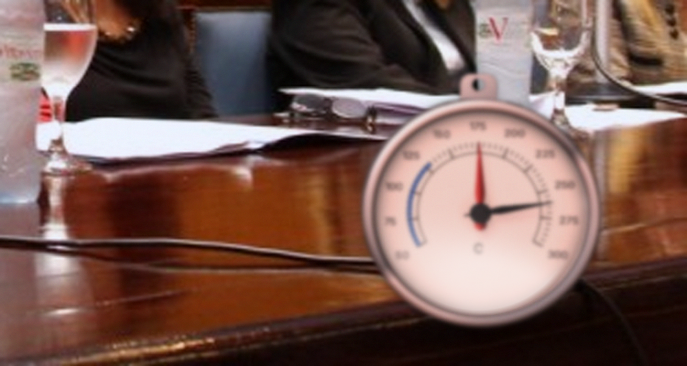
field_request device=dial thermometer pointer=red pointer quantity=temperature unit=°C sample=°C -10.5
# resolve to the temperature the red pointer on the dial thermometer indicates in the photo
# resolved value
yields °C 175
